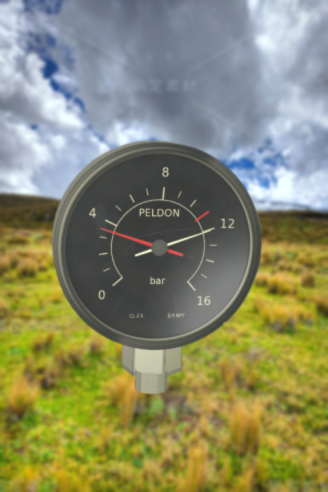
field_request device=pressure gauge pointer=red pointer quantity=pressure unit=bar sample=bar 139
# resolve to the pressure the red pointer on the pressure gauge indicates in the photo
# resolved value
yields bar 3.5
